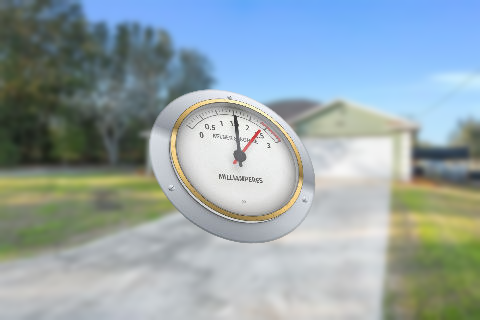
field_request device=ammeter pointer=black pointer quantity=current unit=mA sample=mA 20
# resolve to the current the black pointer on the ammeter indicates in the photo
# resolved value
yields mA 1.5
